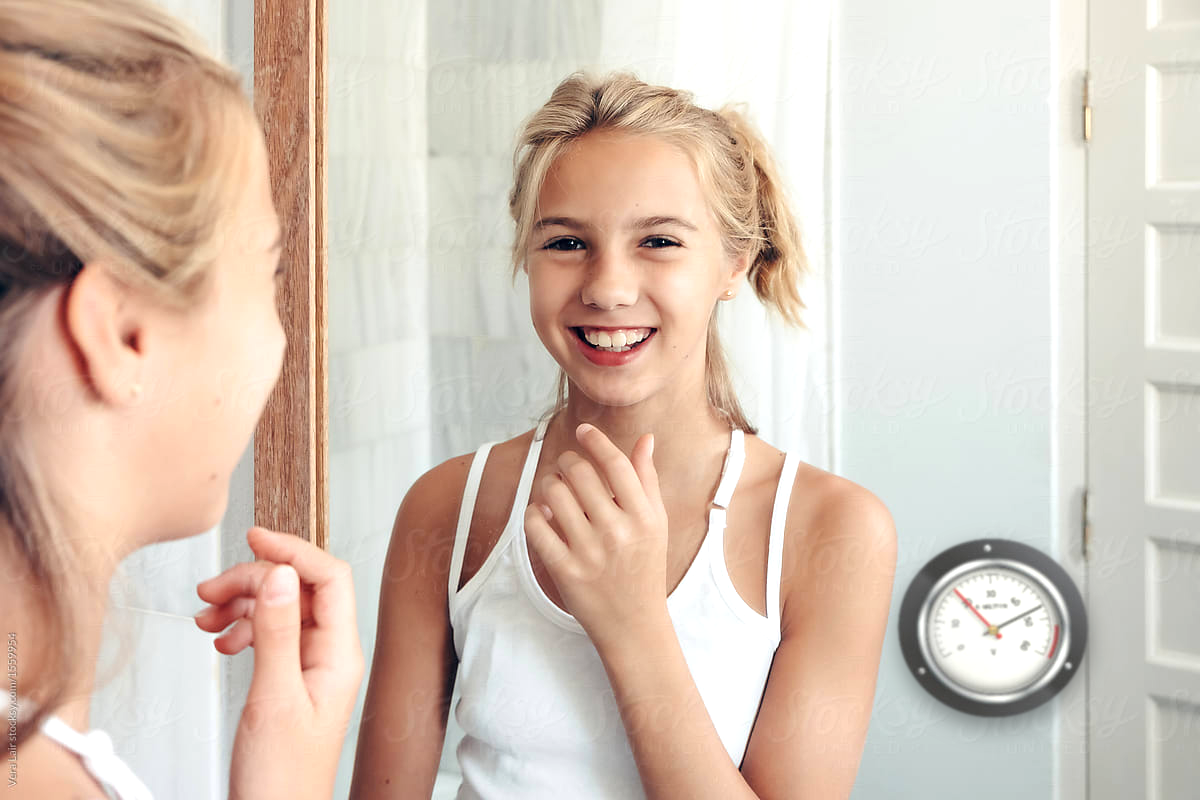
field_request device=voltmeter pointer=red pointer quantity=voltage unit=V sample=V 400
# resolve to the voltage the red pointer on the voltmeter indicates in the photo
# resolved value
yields V 20
